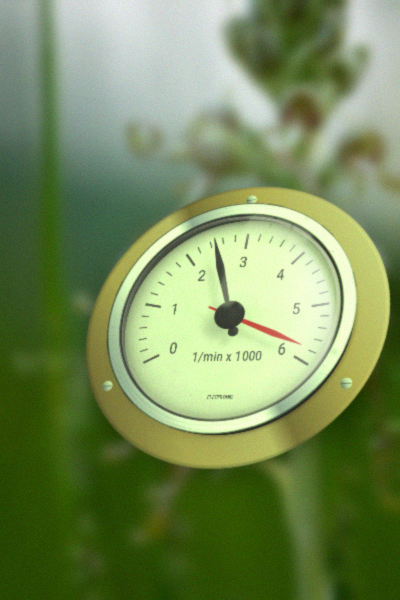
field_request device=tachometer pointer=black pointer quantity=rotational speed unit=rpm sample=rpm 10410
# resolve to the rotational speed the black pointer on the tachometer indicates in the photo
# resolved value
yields rpm 2500
